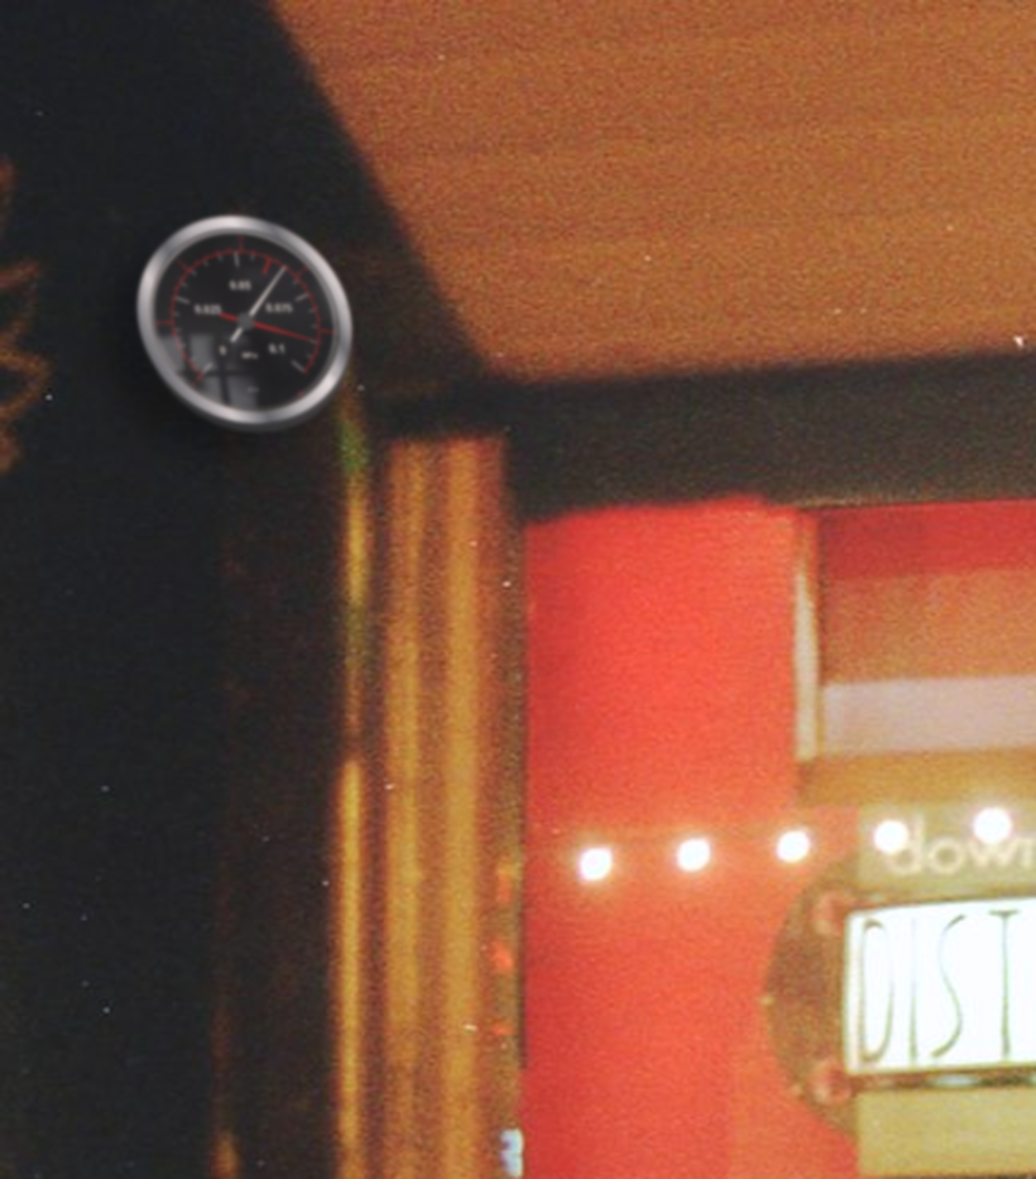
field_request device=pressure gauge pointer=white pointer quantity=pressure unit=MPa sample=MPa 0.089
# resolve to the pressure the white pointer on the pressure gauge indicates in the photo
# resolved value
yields MPa 0.065
